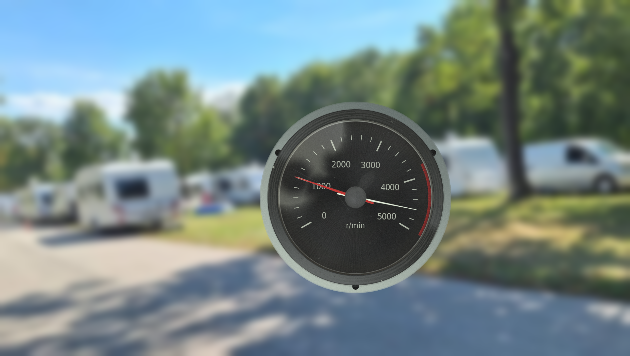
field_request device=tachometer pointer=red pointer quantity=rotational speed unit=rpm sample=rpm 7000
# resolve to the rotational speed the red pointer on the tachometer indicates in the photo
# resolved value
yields rpm 1000
